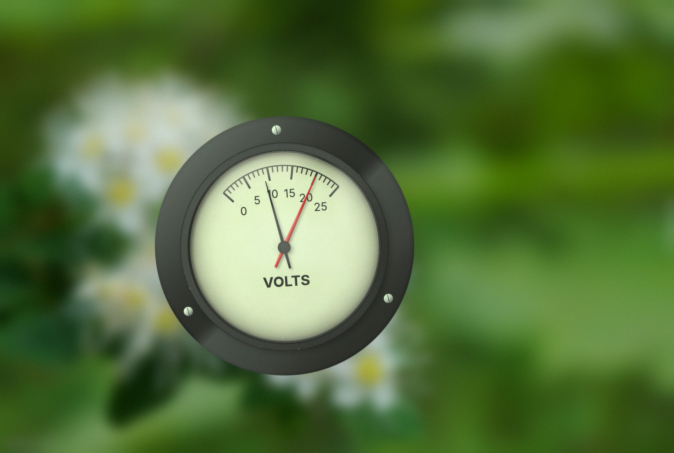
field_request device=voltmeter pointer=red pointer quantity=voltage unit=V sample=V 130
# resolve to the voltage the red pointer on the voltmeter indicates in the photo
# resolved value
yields V 20
